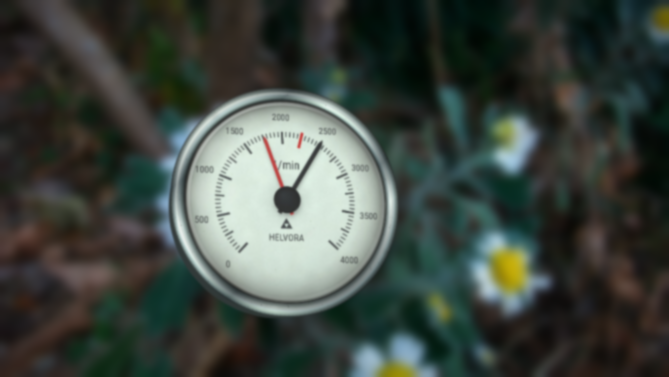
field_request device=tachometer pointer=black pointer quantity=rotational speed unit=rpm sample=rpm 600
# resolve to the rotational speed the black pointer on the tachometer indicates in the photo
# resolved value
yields rpm 2500
